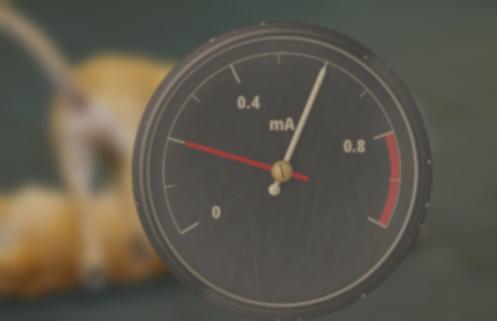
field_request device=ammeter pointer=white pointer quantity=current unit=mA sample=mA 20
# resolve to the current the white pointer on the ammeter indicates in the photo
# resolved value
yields mA 0.6
